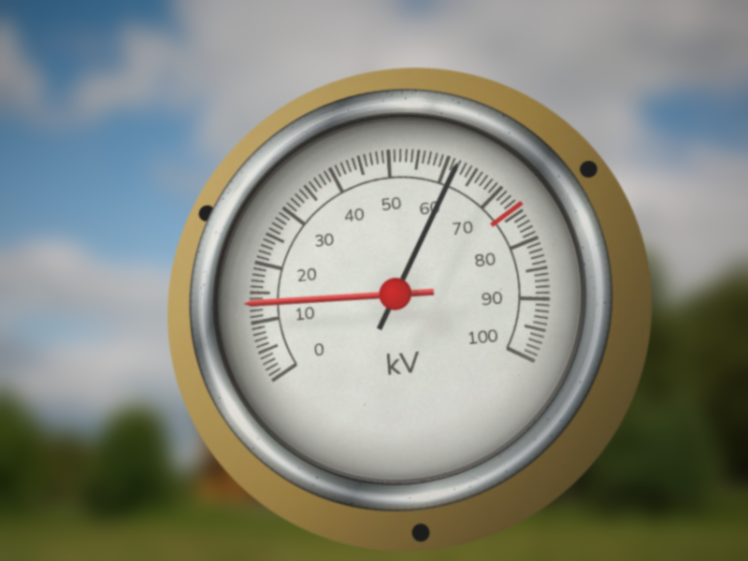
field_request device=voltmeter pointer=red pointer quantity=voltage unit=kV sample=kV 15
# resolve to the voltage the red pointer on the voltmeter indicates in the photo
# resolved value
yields kV 13
